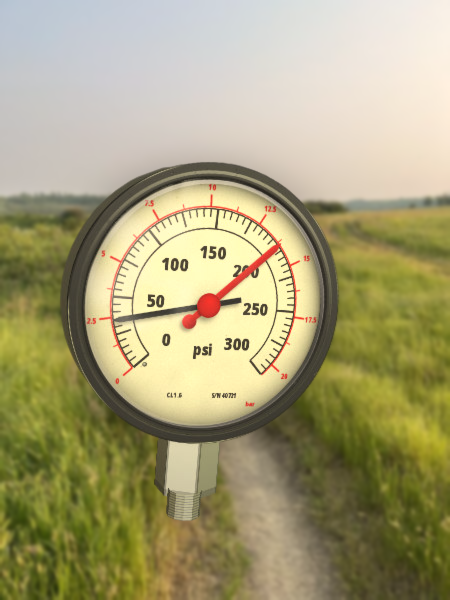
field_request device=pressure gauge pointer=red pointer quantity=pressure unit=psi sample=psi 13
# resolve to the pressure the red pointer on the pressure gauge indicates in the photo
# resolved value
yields psi 200
